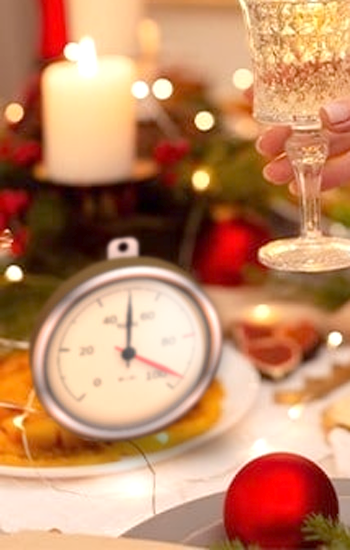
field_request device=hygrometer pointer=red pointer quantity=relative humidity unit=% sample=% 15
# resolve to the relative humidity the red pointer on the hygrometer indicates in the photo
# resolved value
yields % 95
